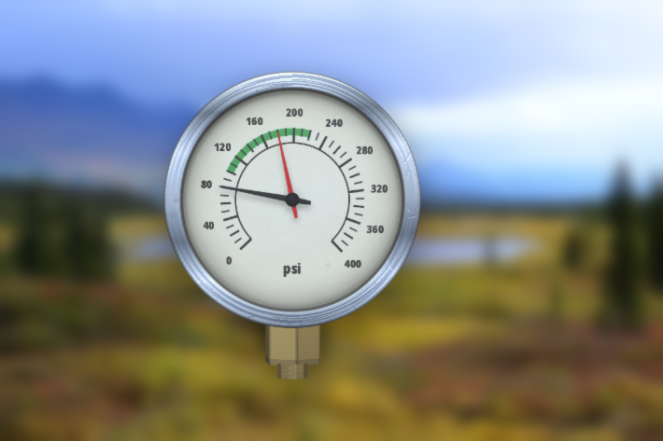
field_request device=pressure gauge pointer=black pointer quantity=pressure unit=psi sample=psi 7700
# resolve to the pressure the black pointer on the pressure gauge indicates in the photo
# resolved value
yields psi 80
